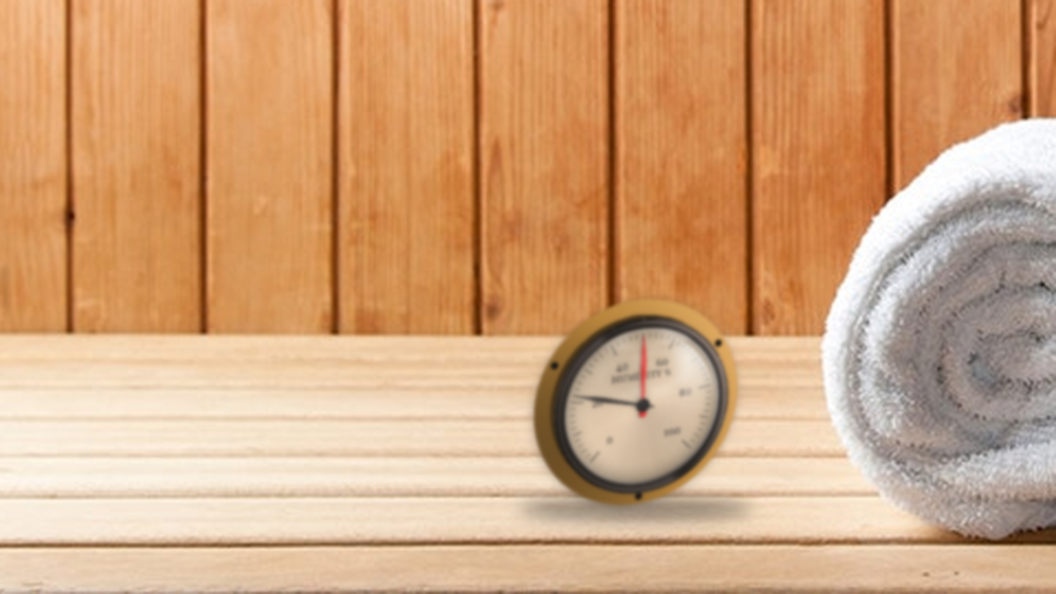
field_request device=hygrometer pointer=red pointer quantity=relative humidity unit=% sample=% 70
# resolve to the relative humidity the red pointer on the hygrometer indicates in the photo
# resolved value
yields % 50
